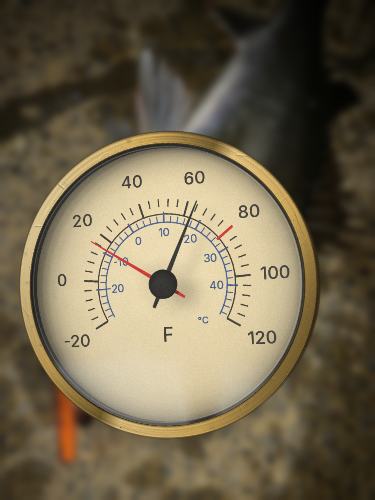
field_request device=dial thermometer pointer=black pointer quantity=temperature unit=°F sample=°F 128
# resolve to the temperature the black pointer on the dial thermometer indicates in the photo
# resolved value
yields °F 64
